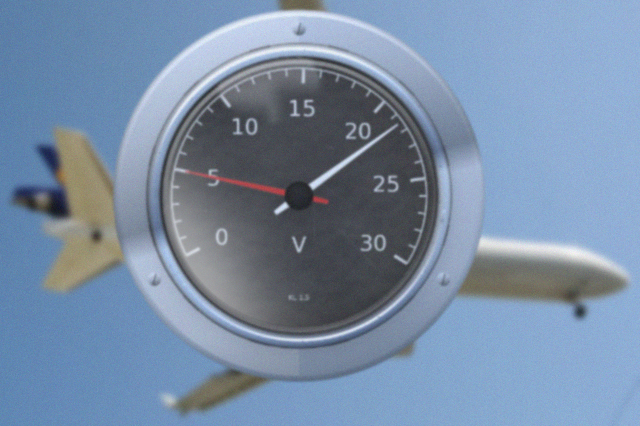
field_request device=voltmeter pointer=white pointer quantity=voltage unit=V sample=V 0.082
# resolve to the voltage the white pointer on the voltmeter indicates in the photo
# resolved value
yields V 21.5
